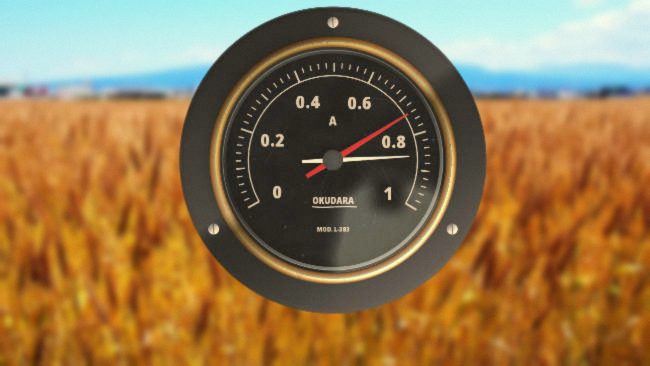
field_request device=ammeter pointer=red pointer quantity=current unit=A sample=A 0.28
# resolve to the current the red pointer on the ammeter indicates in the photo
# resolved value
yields A 0.74
